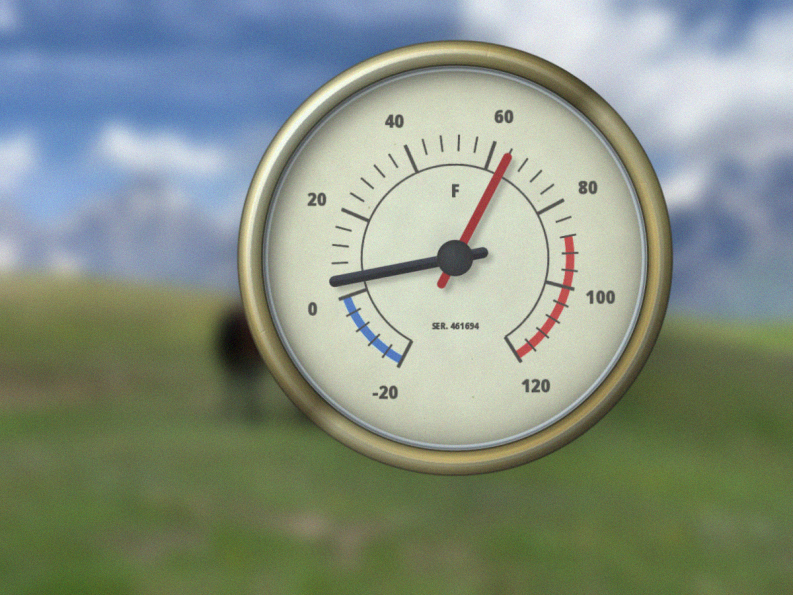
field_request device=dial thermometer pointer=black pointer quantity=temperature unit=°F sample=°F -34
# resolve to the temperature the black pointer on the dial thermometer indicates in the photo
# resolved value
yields °F 4
